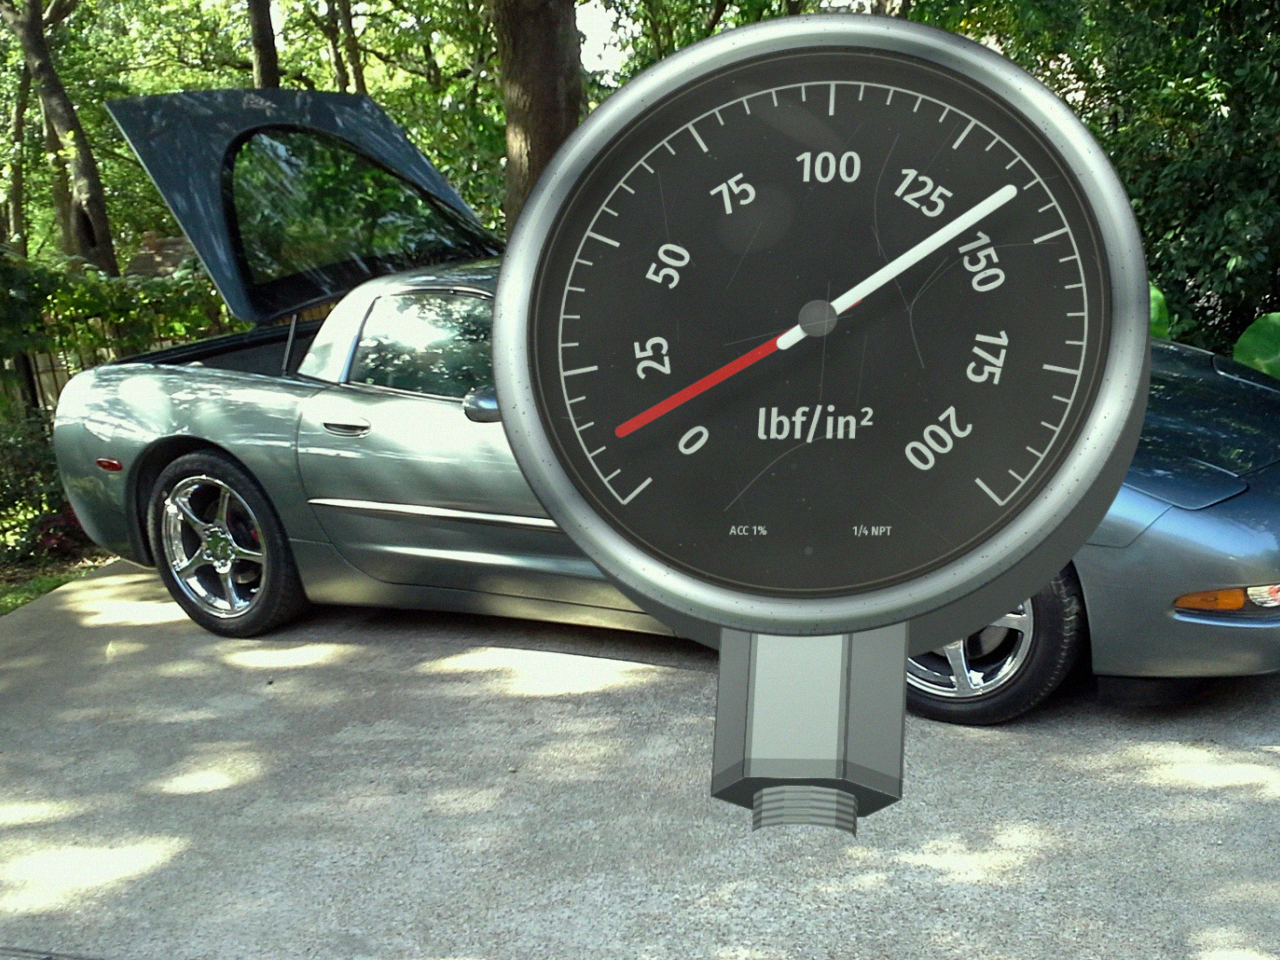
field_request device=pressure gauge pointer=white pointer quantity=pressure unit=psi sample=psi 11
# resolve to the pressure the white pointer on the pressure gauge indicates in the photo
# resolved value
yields psi 140
